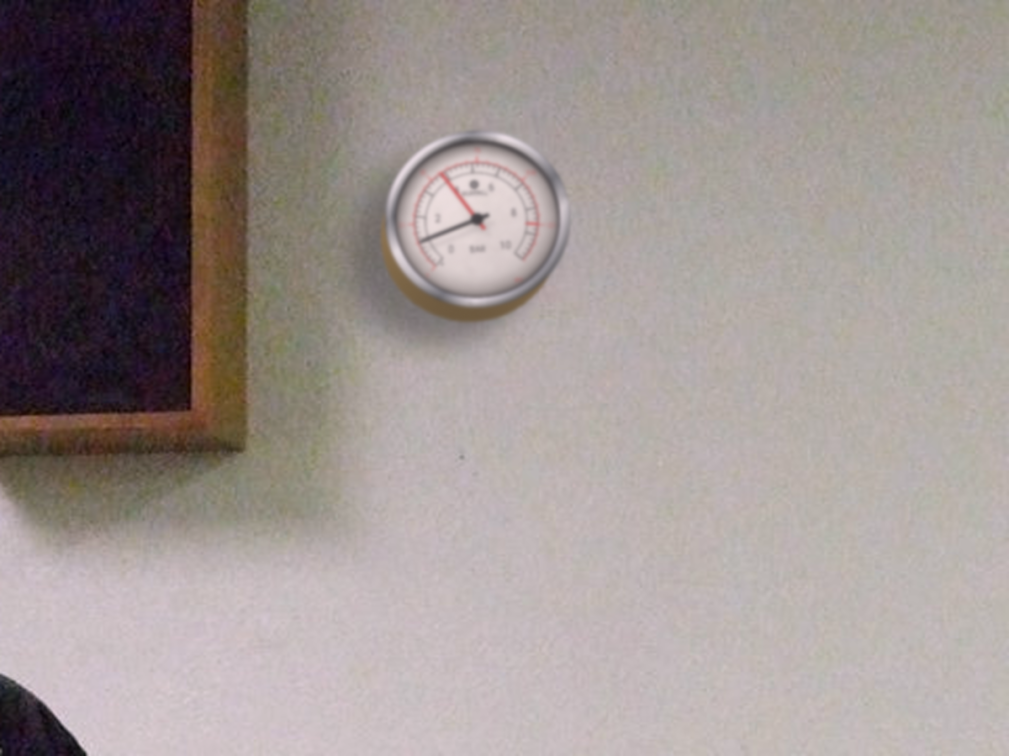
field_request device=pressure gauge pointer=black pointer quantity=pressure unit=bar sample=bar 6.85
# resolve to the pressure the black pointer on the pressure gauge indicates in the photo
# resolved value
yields bar 1
